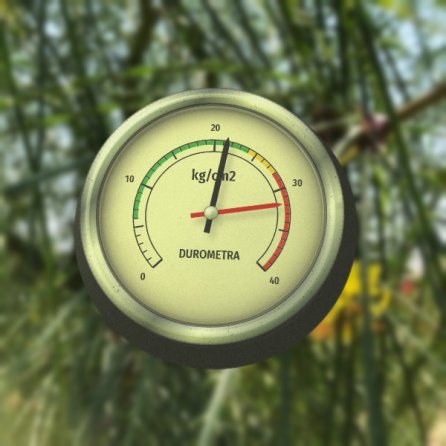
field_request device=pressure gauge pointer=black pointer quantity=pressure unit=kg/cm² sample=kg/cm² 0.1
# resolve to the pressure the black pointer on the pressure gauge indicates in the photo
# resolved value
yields kg/cm² 21.5
